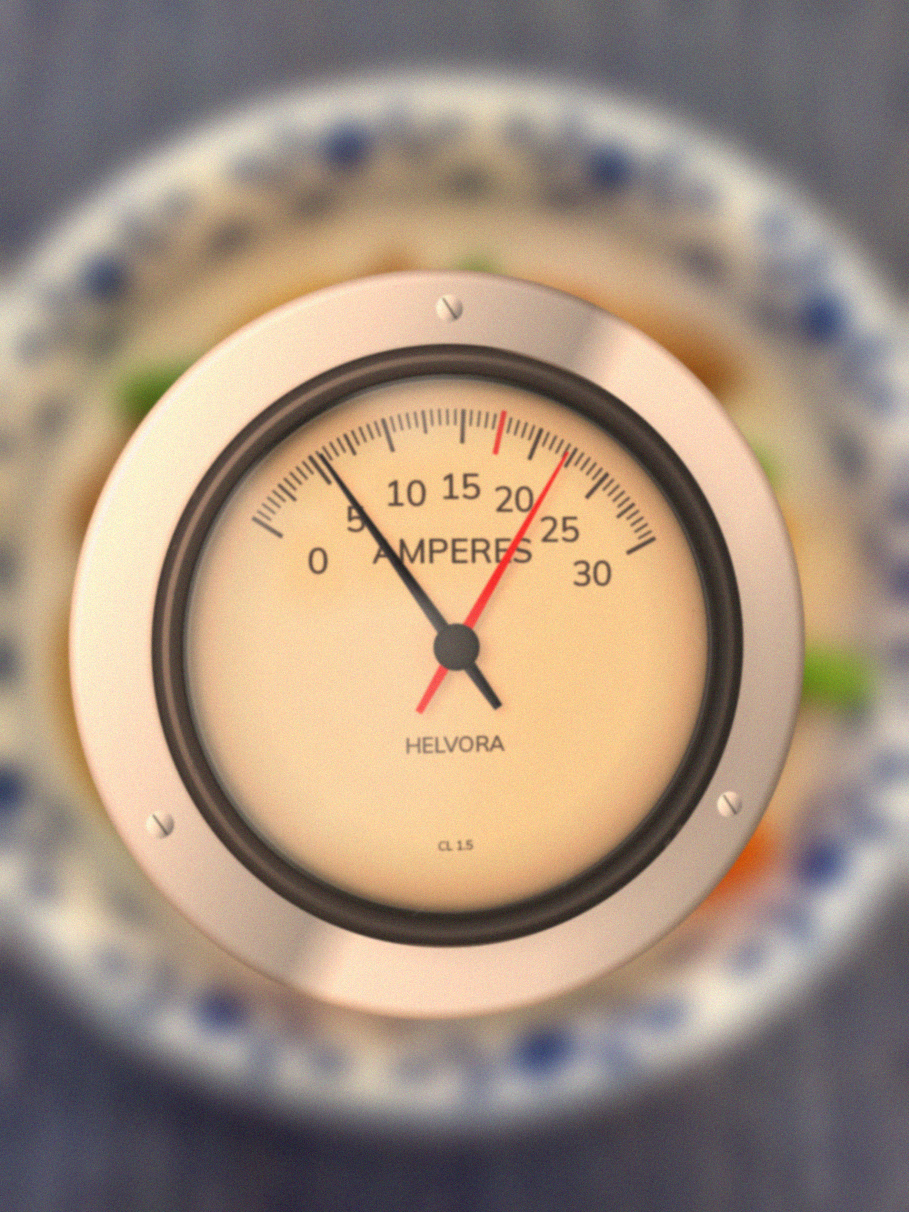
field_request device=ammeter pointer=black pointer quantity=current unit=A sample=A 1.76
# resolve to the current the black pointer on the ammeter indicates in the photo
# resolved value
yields A 5.5
